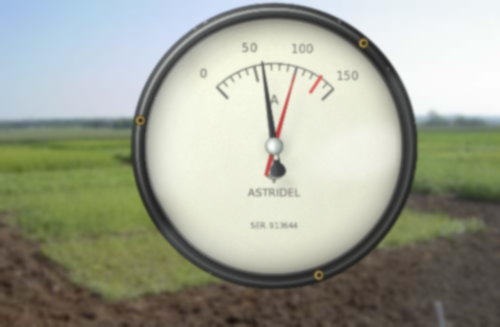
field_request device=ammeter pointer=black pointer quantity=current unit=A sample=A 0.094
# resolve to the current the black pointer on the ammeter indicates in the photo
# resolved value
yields A 60
